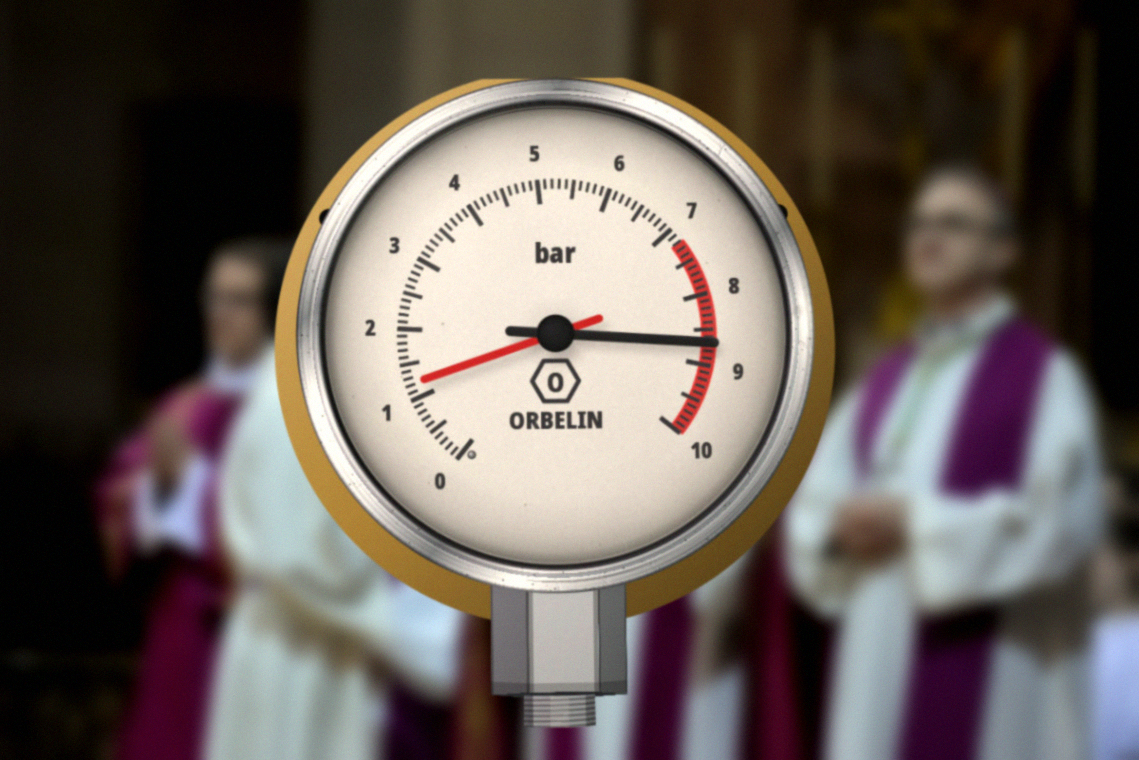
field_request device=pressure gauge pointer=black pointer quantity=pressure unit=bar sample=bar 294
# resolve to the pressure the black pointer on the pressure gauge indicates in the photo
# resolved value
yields bar 8.7
